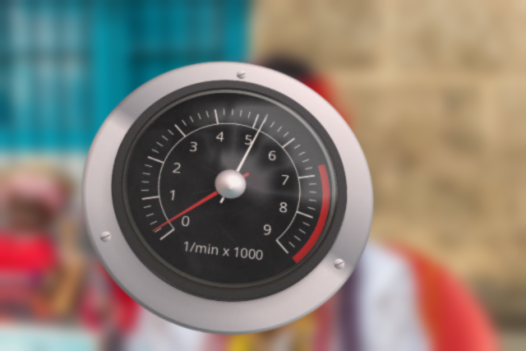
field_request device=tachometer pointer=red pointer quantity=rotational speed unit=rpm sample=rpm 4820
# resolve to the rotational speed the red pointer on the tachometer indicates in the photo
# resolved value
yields rpm 200
